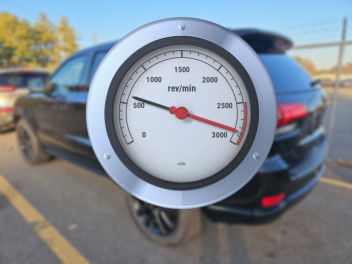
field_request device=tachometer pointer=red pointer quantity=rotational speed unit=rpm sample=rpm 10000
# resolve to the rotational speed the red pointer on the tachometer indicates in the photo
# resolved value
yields rpm 2850
